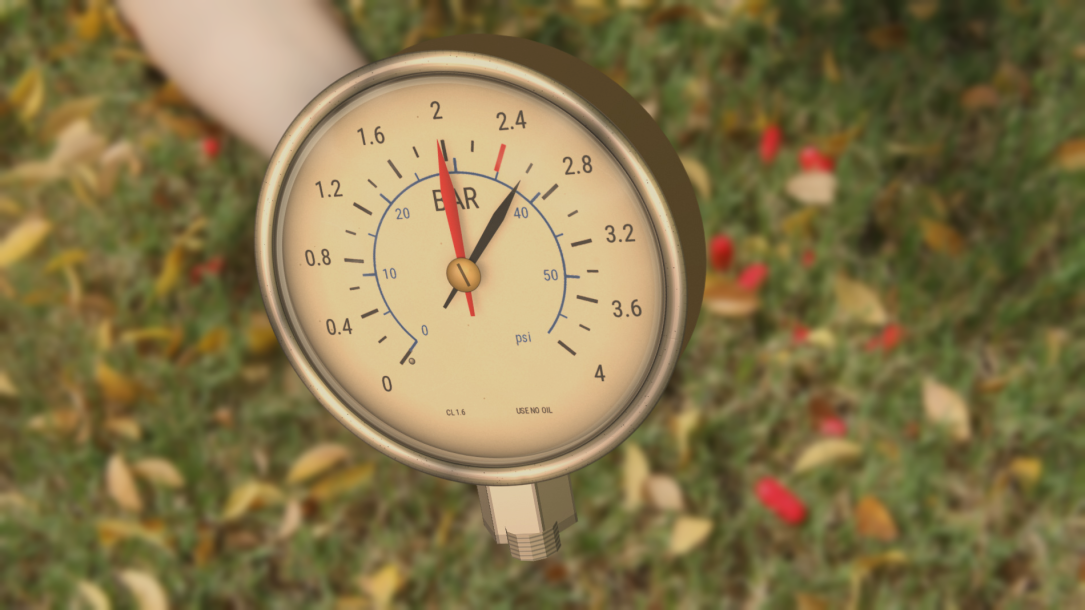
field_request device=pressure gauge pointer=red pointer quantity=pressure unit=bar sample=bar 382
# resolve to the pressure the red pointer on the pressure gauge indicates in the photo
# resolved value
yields bar 2
